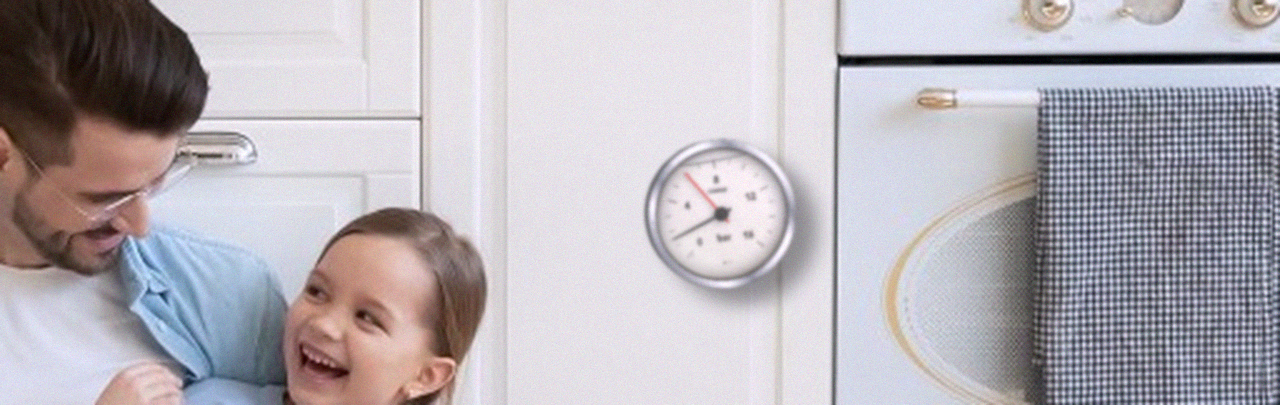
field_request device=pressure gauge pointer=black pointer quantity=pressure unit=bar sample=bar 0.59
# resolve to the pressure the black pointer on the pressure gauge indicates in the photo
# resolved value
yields bar 1.5
